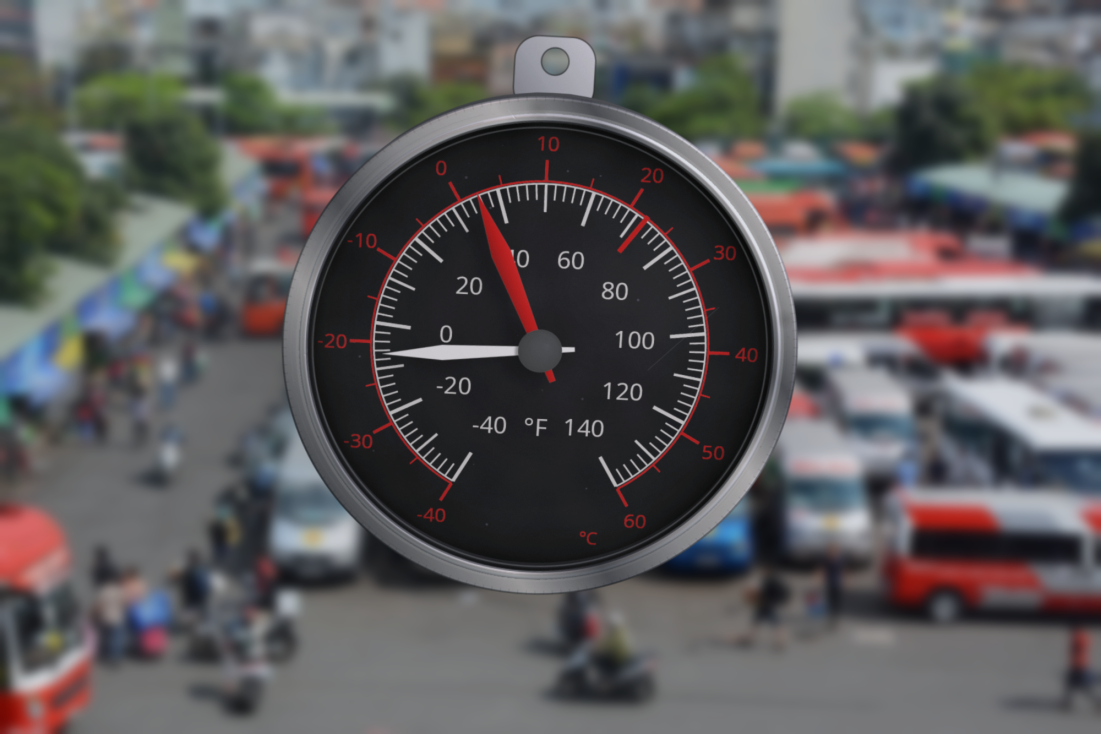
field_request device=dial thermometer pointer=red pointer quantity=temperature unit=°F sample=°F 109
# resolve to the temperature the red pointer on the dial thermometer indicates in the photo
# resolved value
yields °F 36
